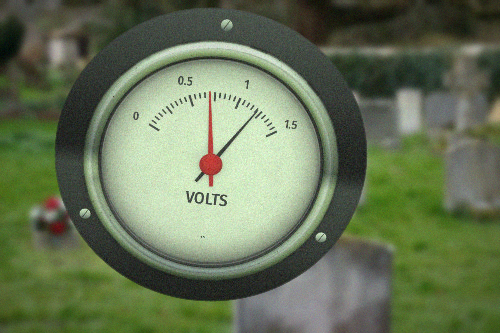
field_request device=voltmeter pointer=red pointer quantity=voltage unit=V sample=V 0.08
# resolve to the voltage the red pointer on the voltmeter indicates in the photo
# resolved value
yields V 0.7
